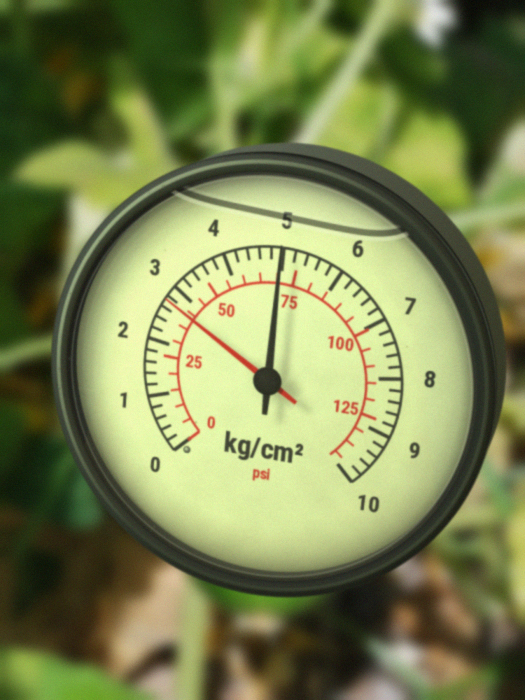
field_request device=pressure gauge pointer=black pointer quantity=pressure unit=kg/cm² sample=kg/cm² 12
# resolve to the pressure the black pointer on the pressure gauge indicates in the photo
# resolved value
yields kg/cm² 5
